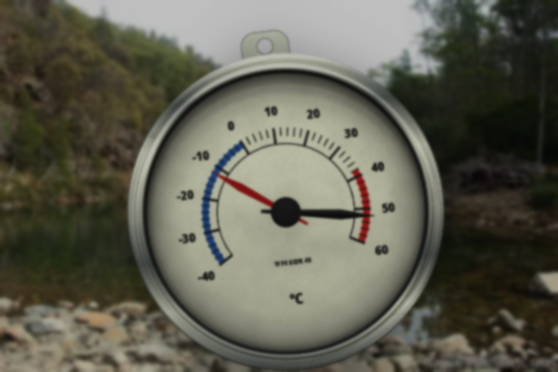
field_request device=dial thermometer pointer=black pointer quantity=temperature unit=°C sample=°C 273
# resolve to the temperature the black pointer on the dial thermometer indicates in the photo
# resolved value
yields °C 52
